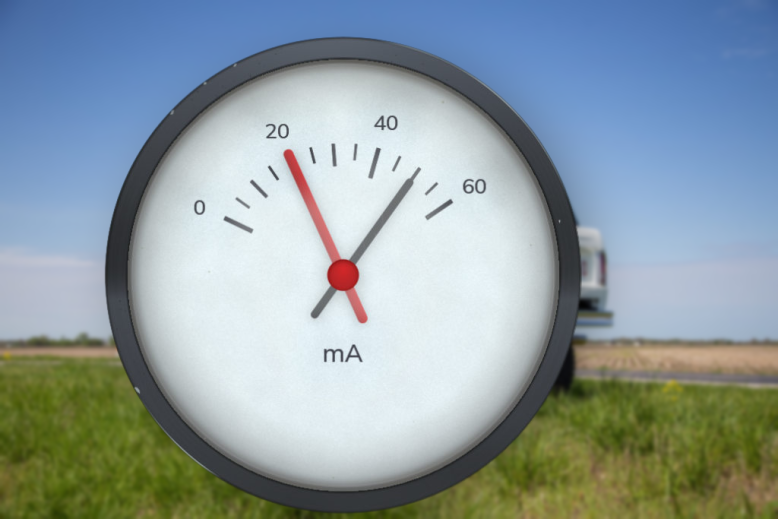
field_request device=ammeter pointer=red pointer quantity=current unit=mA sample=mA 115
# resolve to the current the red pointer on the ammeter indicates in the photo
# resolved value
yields mA 20
